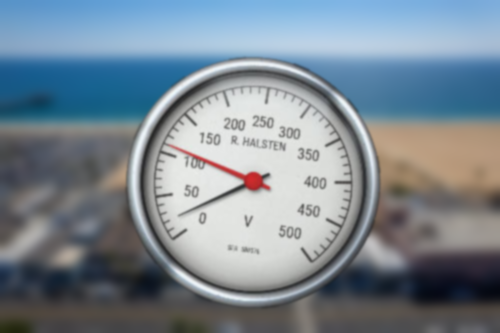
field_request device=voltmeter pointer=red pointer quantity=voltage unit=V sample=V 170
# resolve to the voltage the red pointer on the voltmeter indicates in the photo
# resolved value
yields V 110
